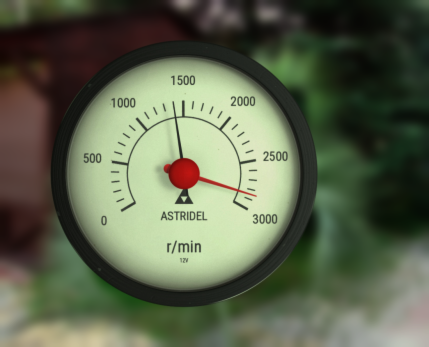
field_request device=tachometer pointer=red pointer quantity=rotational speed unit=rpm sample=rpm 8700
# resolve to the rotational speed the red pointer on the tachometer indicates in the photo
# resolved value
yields rpm 2850
